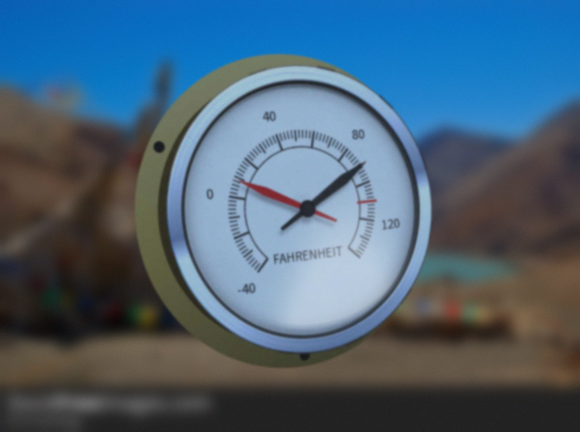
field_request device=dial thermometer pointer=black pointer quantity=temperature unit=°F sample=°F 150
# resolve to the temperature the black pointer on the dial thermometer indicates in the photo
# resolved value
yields °F 90
